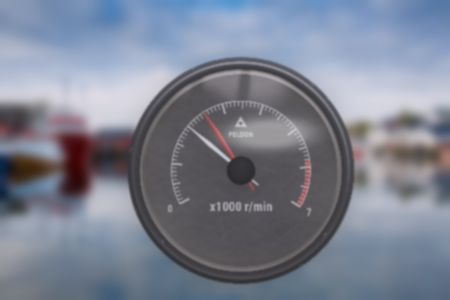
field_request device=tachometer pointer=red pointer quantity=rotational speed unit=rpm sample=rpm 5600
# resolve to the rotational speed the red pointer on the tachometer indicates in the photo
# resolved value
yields rpm 2500
